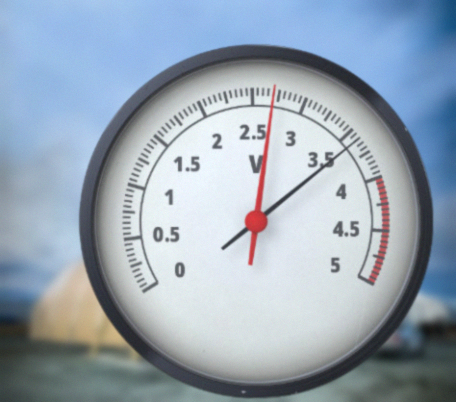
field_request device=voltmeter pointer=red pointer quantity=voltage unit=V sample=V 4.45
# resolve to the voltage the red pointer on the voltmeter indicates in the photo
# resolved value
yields V 2.7
